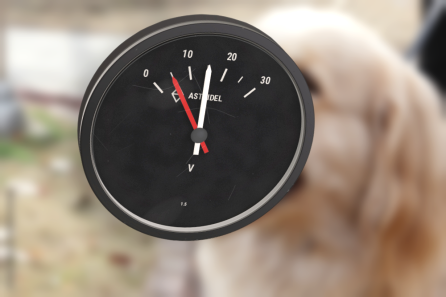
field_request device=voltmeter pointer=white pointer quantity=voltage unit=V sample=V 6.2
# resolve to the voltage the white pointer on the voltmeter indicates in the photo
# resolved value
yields V 15
